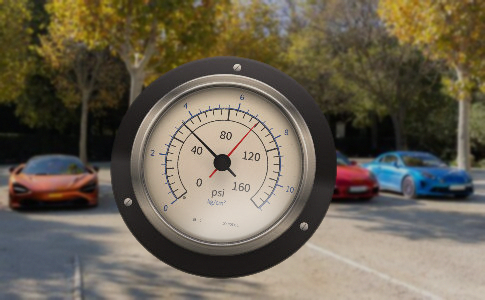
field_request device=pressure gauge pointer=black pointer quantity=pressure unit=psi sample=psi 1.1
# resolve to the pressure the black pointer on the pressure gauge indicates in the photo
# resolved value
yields psi 50
